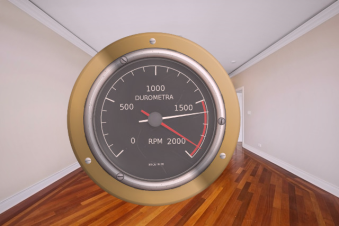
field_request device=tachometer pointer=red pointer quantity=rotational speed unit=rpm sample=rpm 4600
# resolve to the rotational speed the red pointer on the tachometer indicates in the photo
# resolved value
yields rpm 1900
